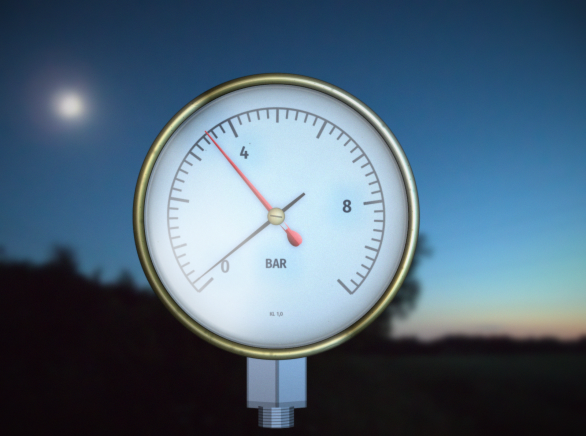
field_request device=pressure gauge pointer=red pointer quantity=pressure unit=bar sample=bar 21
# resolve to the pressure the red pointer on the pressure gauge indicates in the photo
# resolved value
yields bar 3.5
